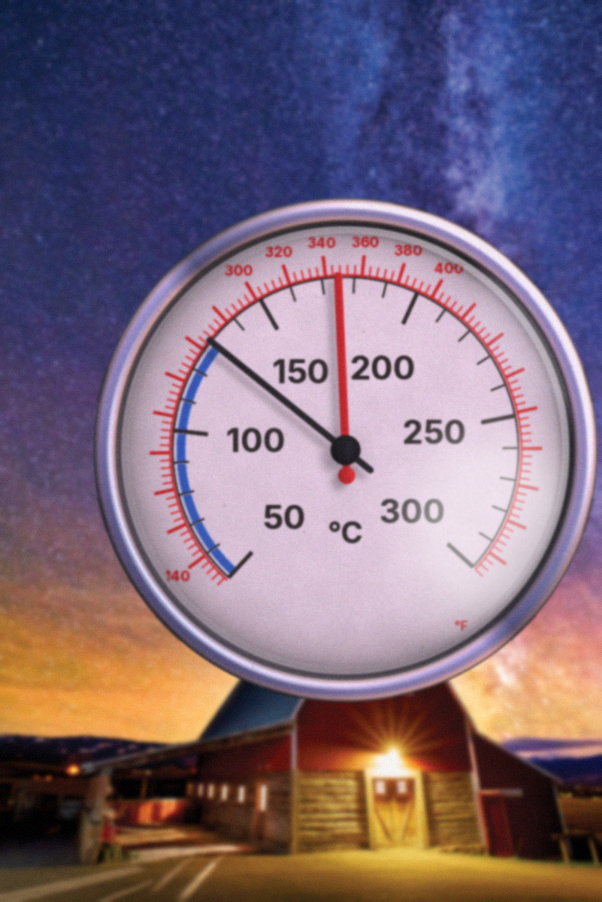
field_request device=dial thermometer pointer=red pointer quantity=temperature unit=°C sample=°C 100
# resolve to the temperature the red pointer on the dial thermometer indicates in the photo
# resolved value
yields °C 175
